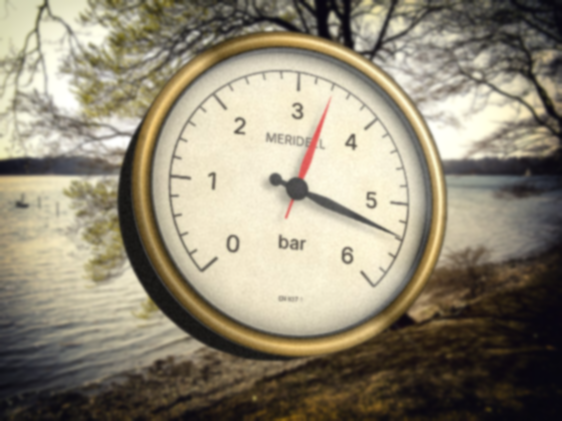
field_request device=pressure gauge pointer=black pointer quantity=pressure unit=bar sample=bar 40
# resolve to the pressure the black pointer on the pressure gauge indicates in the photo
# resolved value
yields bar 5.4
